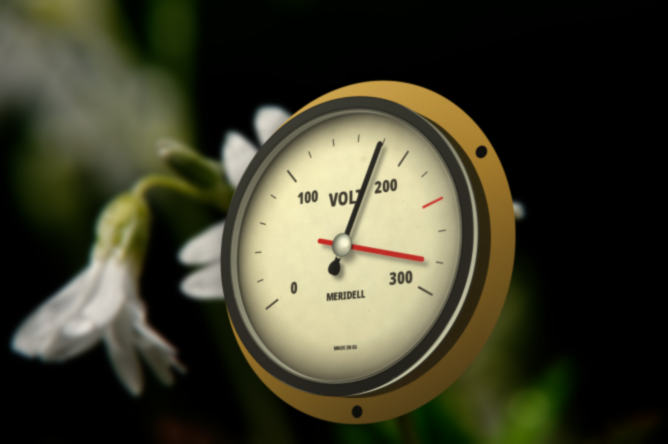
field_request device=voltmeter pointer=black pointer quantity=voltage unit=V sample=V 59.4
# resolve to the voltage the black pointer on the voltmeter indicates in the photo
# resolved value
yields V 180
